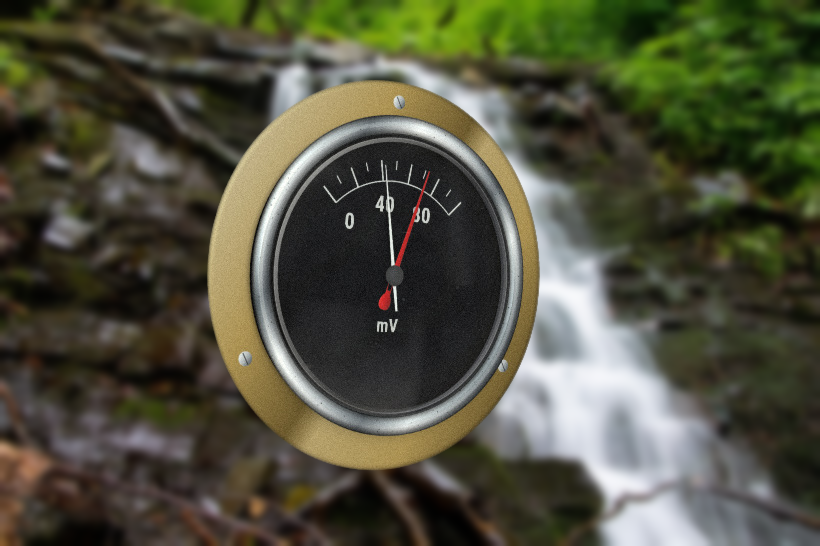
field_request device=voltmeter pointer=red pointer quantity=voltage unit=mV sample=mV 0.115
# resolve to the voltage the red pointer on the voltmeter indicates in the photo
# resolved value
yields mV 70
